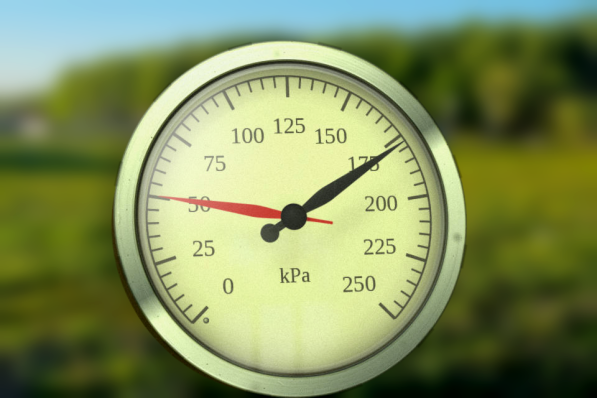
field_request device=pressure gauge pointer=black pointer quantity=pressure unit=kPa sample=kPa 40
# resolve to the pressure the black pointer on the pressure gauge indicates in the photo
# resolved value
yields kPa 177.5
